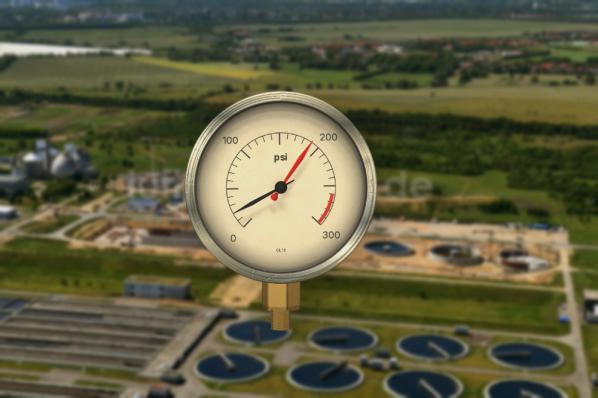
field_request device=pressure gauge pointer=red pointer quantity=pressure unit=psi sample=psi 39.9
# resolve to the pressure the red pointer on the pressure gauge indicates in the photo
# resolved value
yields psi 190
